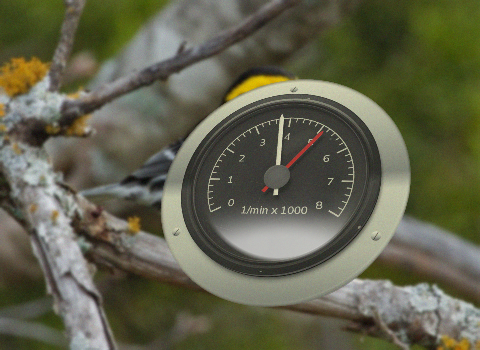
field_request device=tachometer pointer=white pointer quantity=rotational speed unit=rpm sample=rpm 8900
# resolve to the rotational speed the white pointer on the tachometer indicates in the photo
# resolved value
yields rpm 3800
